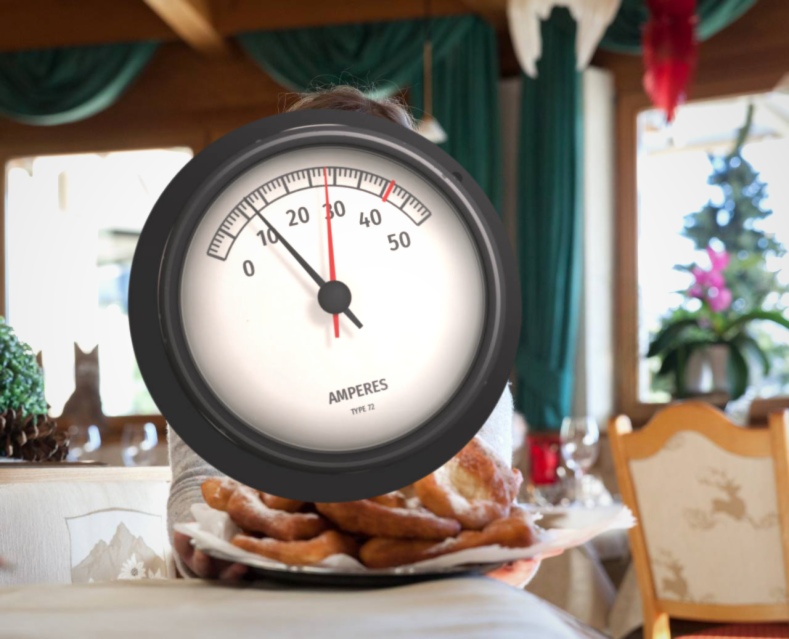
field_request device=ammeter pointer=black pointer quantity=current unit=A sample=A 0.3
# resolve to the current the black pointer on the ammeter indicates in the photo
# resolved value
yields A 12
